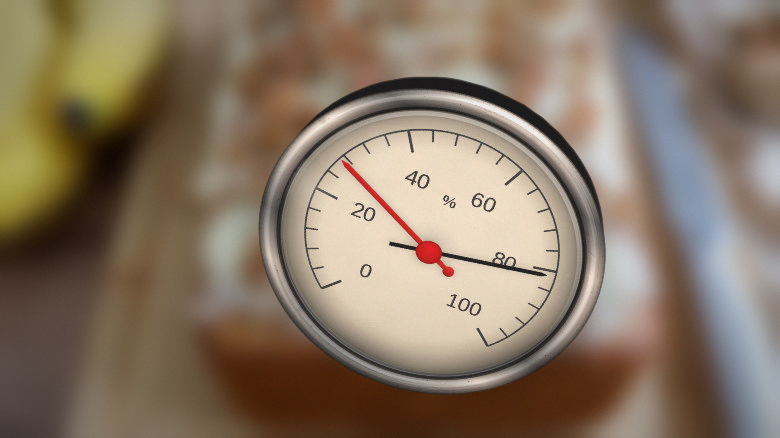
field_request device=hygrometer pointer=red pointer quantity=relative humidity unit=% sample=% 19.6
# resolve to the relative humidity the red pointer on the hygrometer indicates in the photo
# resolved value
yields % 28
